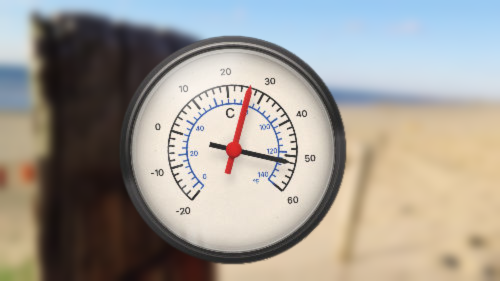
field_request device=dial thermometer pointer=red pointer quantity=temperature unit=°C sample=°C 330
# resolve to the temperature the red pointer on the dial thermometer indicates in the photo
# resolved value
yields °C 26
